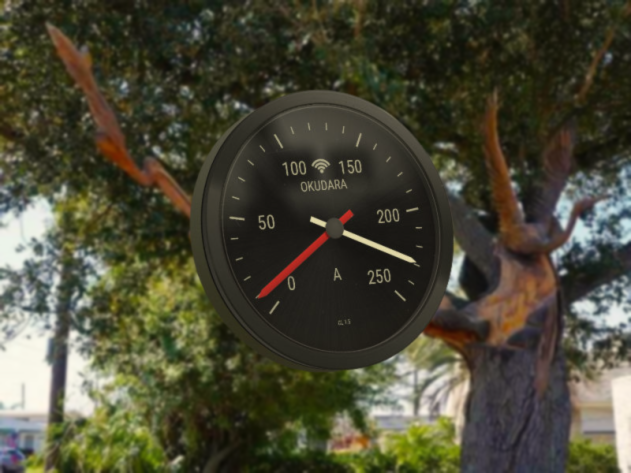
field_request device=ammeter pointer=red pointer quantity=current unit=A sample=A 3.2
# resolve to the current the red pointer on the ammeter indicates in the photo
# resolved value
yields A 10
